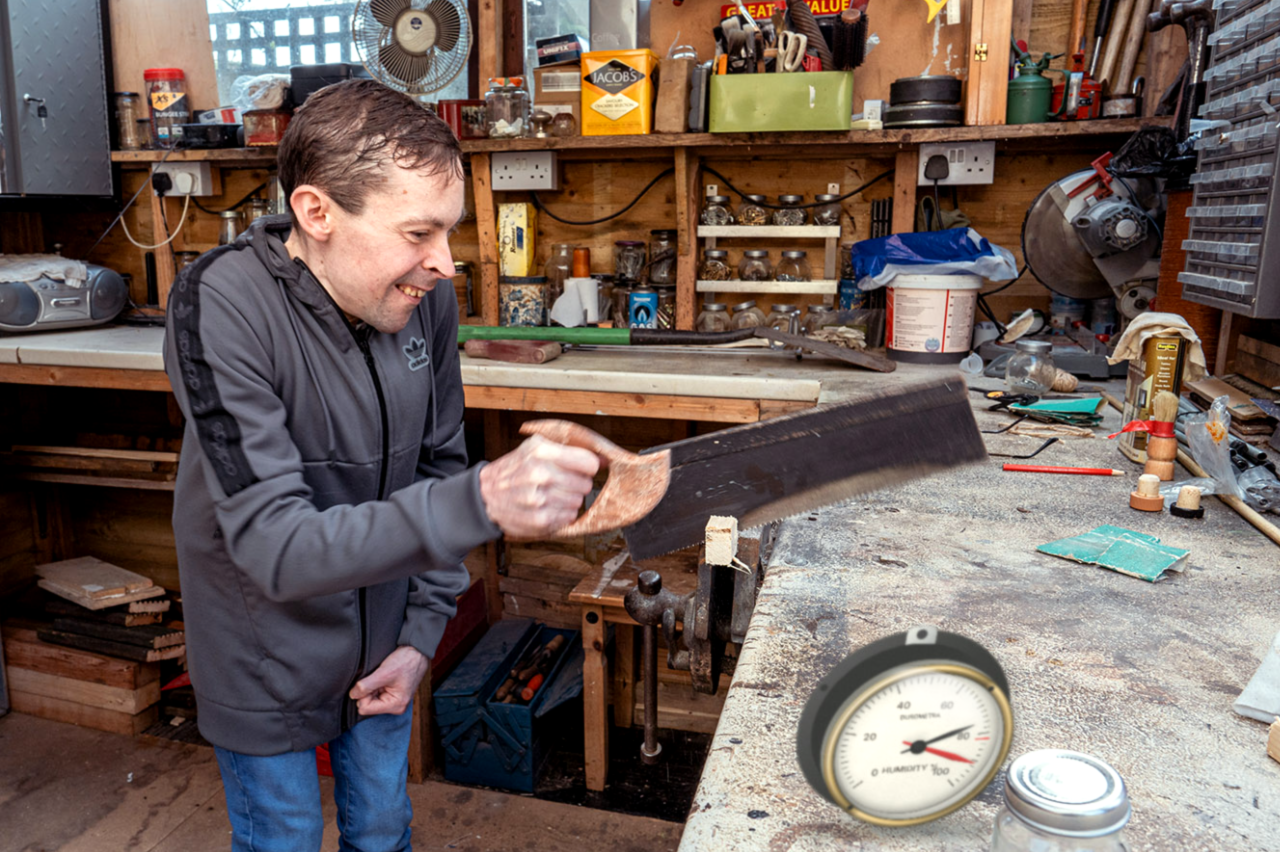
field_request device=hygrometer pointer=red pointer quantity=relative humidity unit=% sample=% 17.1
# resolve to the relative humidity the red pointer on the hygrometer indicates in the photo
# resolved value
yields % 90
